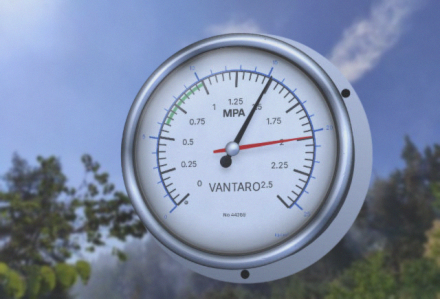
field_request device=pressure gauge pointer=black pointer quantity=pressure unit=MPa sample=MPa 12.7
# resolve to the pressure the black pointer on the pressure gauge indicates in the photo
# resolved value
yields MPa 1.5
